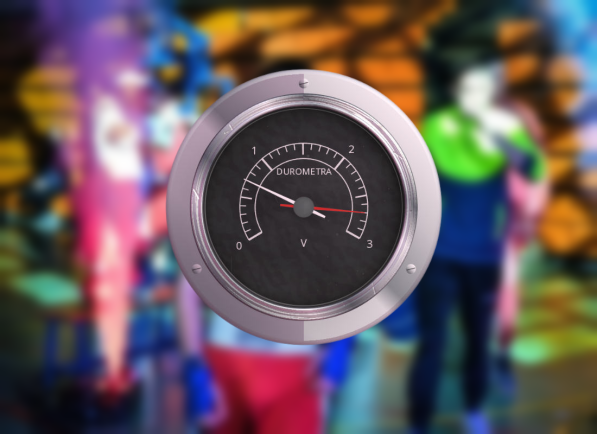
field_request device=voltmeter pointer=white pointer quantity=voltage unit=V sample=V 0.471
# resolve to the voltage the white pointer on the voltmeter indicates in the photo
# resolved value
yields V 0.7
